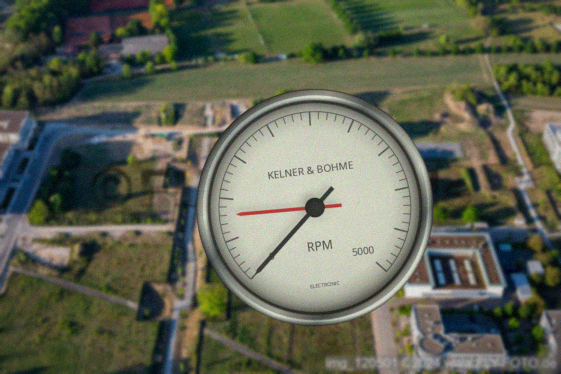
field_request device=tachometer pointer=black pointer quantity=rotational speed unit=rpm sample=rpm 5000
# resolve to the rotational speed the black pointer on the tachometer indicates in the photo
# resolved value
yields rpm 0
